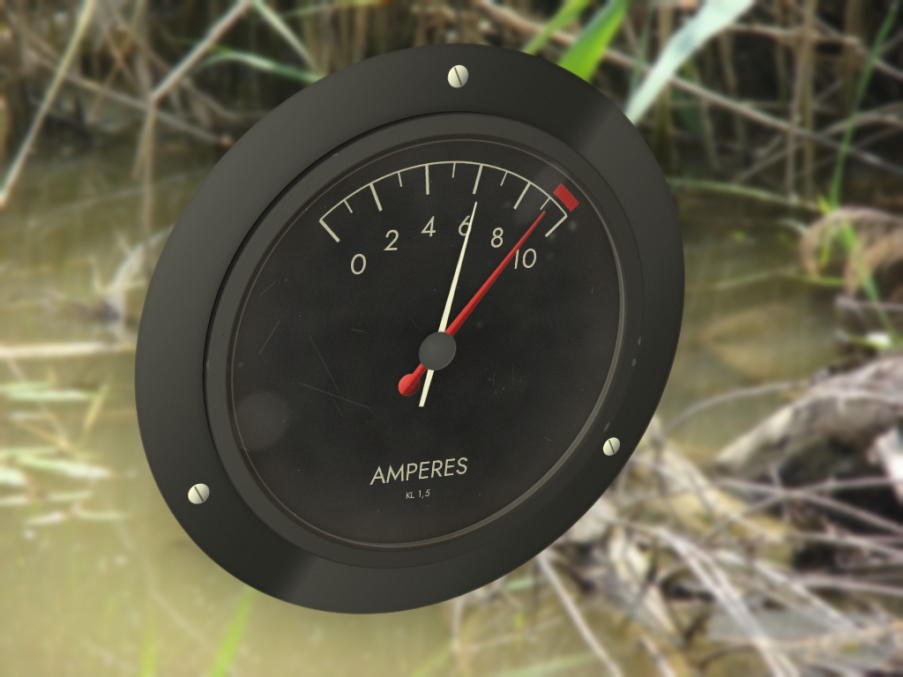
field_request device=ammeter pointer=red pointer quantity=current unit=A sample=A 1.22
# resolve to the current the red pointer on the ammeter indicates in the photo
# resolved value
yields A 9
